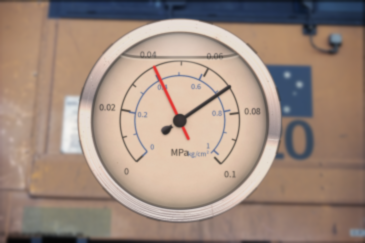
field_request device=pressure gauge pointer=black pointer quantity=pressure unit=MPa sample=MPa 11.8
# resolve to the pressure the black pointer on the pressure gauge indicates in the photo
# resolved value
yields MPa 0.07
